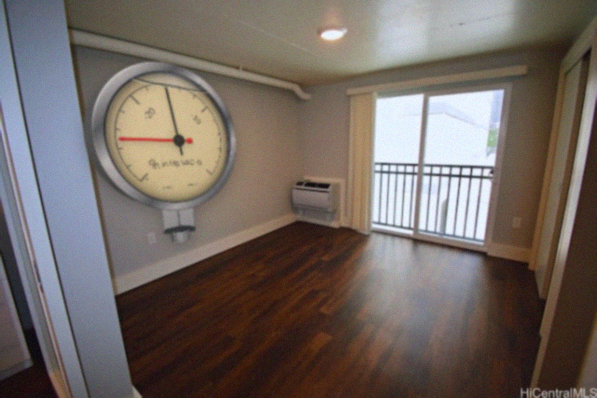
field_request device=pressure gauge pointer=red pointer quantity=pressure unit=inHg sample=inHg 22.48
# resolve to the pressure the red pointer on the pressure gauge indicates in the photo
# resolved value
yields inHg -25
